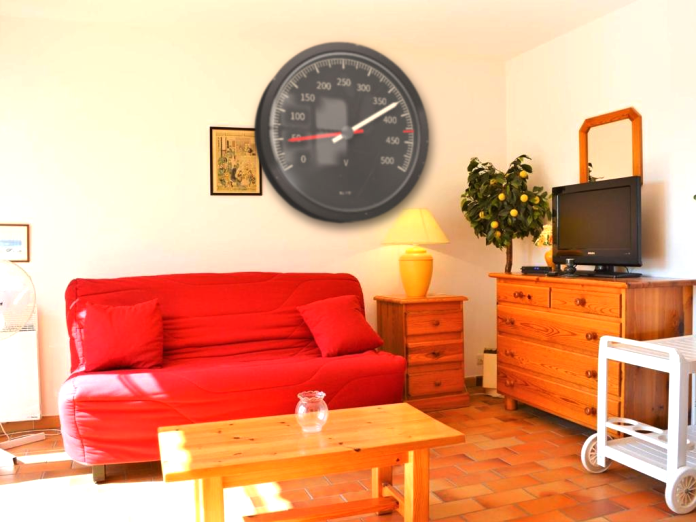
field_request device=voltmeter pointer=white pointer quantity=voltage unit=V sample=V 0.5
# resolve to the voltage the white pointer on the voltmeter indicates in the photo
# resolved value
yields V 375
